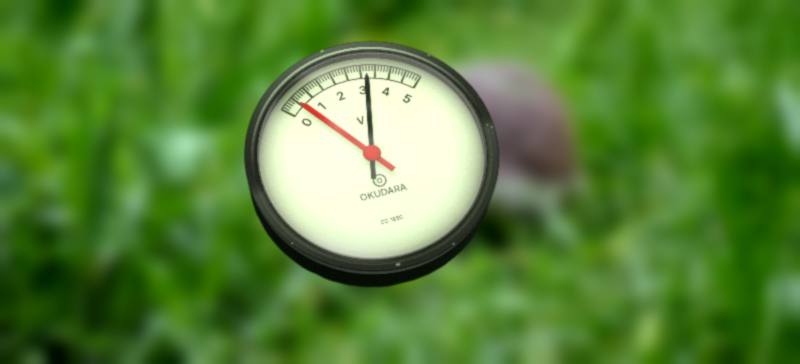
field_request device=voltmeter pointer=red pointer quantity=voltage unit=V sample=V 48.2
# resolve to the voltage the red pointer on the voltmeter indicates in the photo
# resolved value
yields V 0.5
